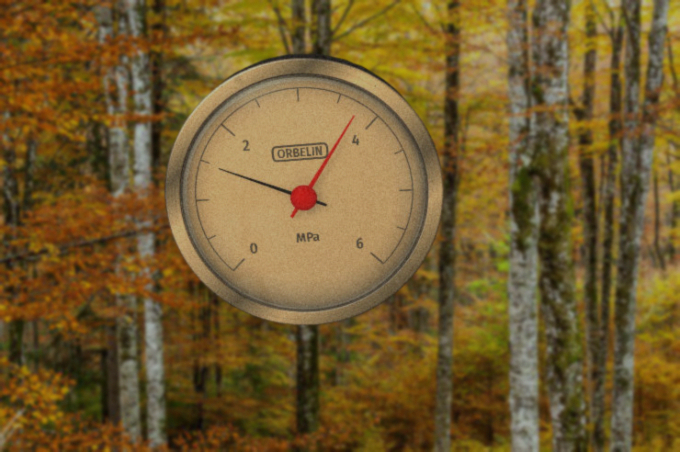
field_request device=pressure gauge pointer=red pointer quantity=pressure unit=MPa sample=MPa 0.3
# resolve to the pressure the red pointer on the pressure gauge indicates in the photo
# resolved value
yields MPa 3.75
